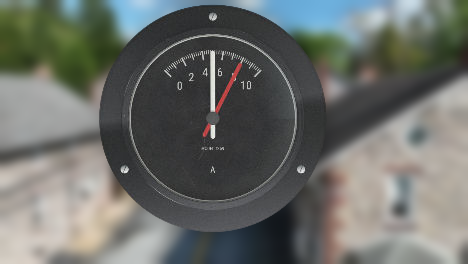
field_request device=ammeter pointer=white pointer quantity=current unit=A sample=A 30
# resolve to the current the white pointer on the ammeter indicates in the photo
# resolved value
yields A 5
